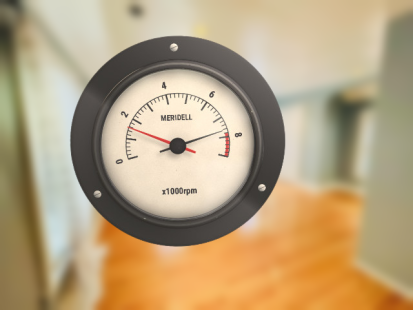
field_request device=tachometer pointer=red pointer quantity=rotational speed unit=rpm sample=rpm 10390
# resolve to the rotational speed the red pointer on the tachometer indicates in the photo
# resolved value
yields rpm 1600
